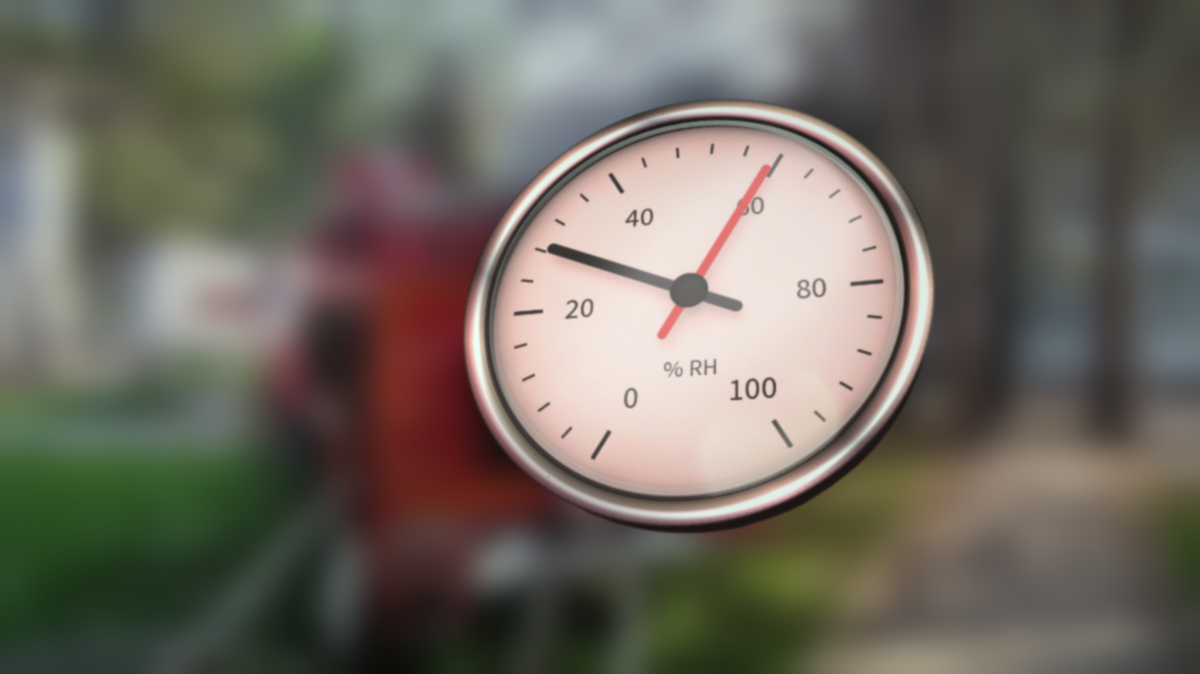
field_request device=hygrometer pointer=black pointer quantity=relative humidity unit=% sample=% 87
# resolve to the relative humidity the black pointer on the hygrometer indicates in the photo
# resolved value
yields % 28
